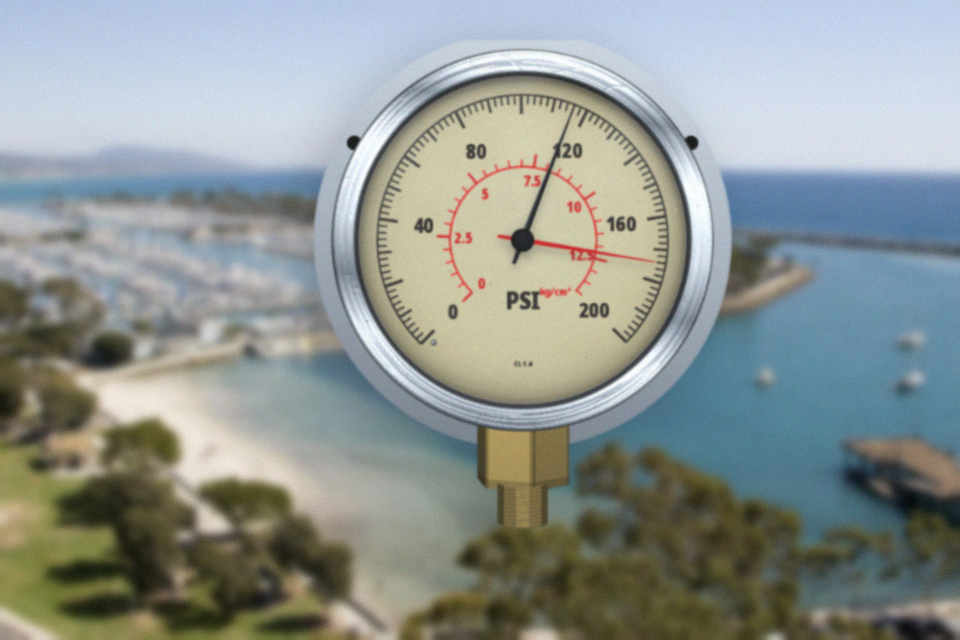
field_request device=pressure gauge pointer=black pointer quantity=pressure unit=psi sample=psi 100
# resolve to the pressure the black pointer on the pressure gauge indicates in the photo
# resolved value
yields psi 116
